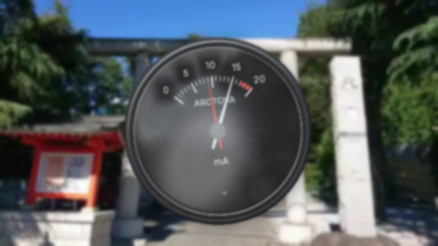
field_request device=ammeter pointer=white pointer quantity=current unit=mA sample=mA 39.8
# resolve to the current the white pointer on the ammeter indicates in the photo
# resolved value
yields mA 15
